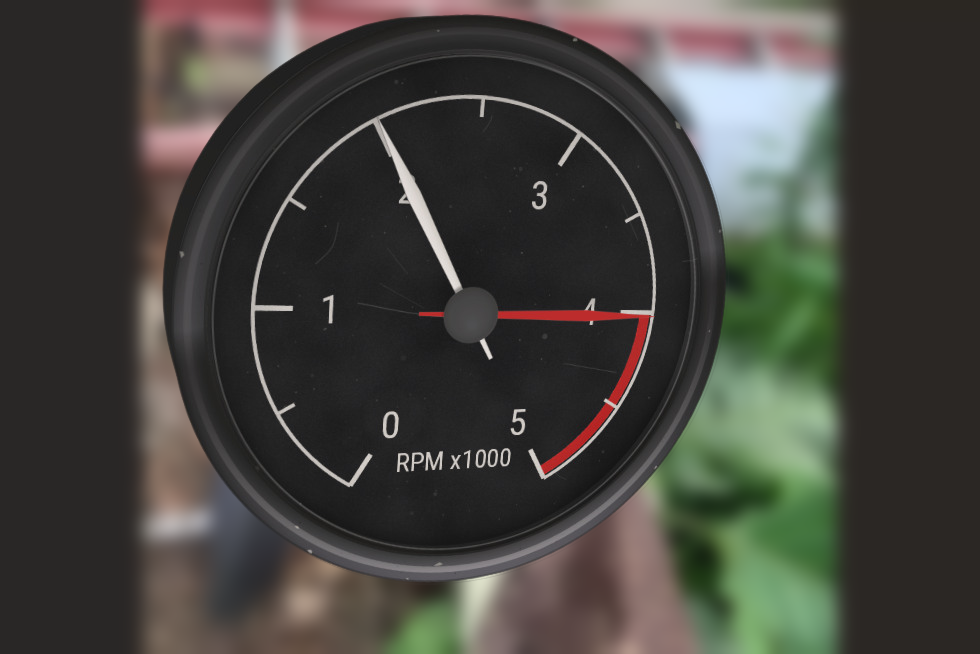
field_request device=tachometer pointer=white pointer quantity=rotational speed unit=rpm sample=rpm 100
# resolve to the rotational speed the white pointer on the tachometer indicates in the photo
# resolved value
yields rpm 2000
